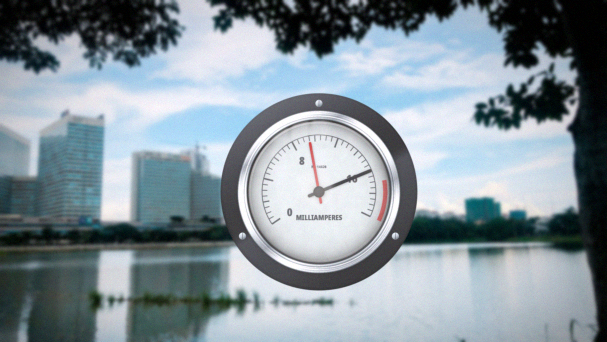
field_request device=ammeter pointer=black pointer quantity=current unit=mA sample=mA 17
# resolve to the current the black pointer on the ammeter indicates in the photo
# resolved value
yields mA 16
